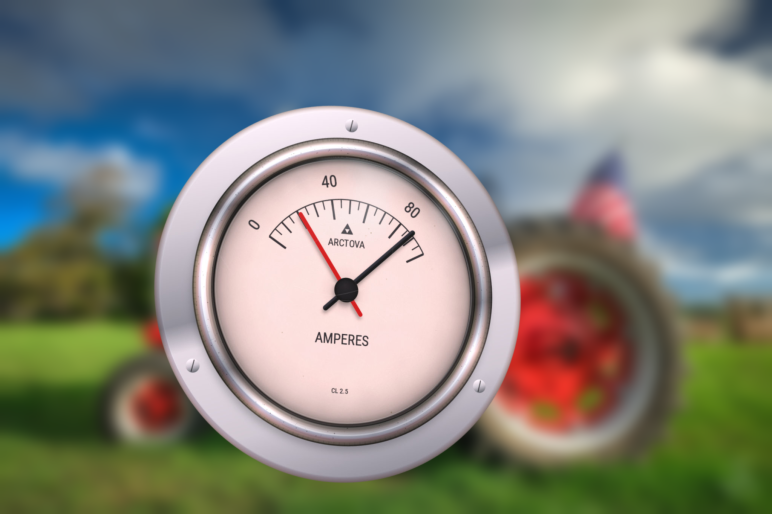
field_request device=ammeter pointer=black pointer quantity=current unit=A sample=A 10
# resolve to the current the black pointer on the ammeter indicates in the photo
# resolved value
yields A 87.5
